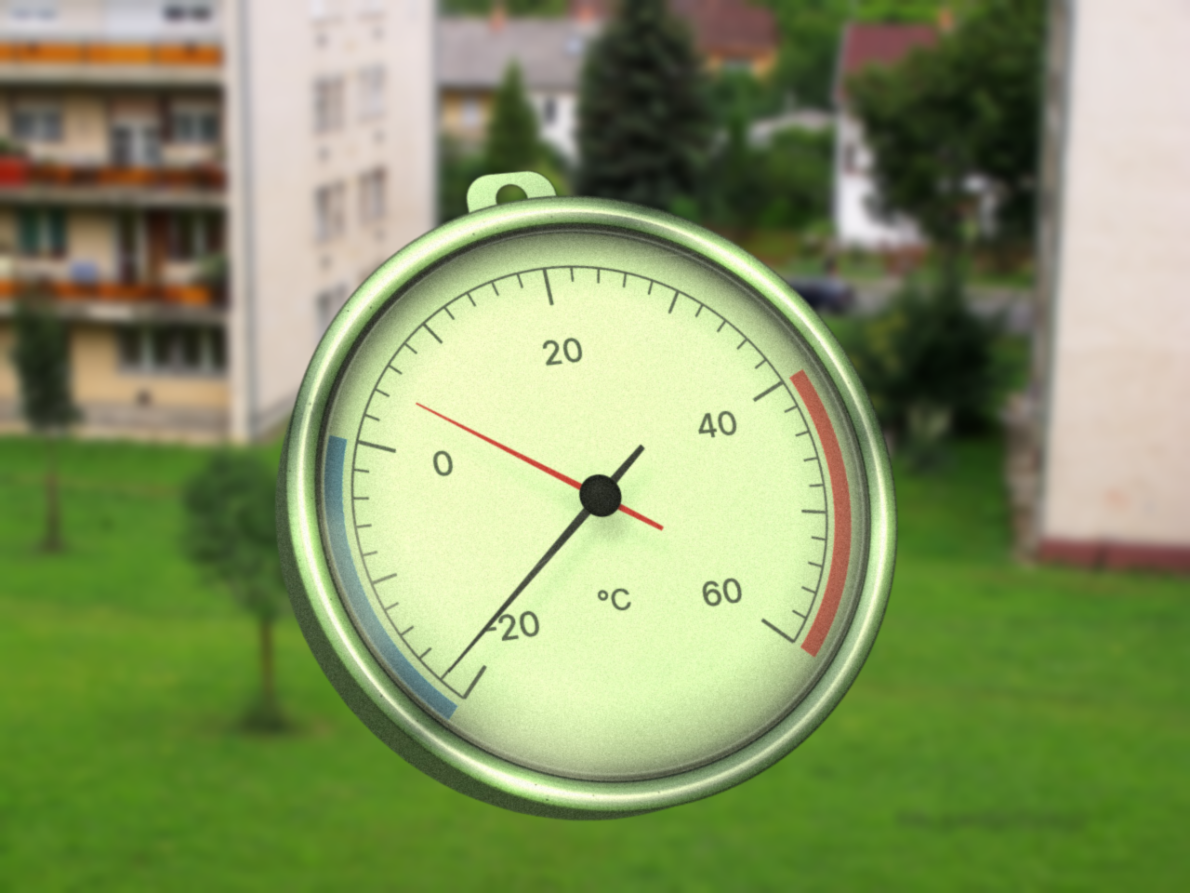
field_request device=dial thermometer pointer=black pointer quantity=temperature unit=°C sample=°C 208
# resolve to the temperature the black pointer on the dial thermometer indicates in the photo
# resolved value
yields °C -18
